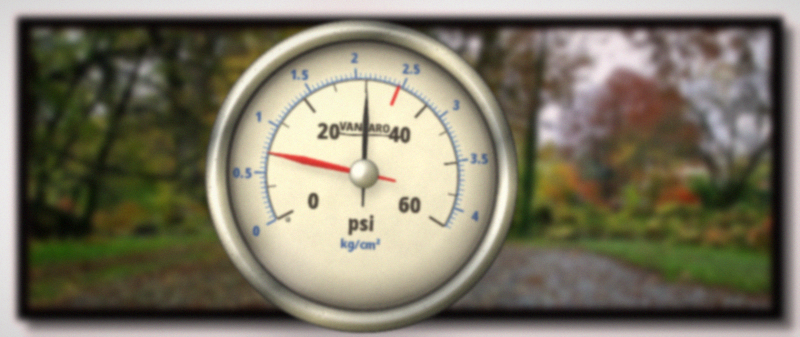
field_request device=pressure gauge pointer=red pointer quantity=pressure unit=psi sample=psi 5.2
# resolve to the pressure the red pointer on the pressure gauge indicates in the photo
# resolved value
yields psi 10
